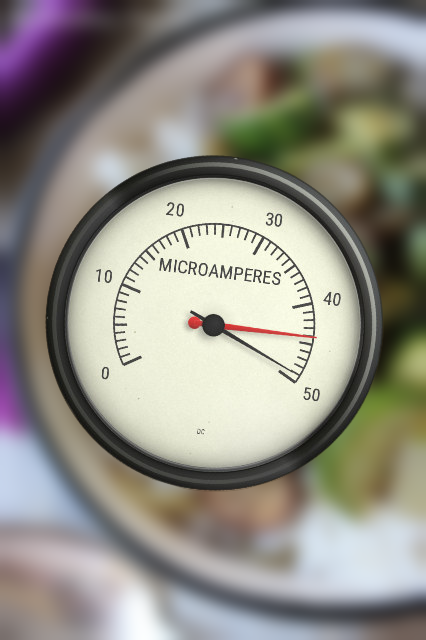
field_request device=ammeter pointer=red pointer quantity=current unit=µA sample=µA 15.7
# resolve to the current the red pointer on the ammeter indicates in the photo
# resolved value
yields µA 44
